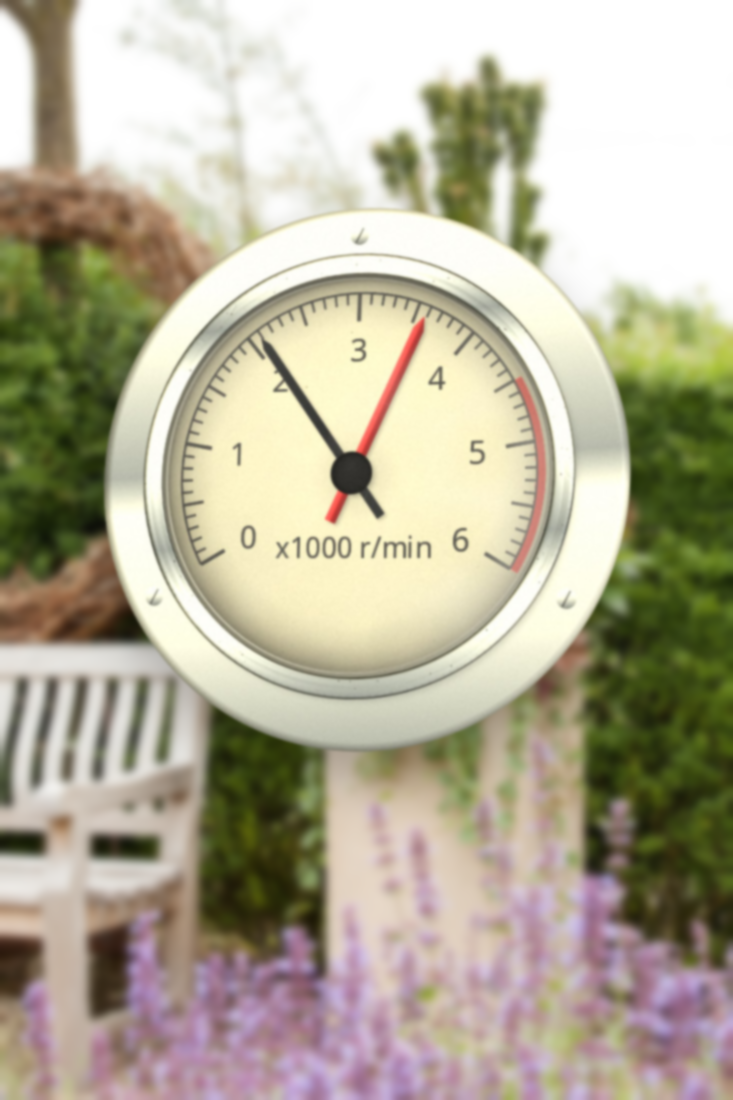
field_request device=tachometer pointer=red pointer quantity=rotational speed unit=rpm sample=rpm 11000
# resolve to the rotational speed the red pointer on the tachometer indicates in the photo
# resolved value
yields rpm 3600
